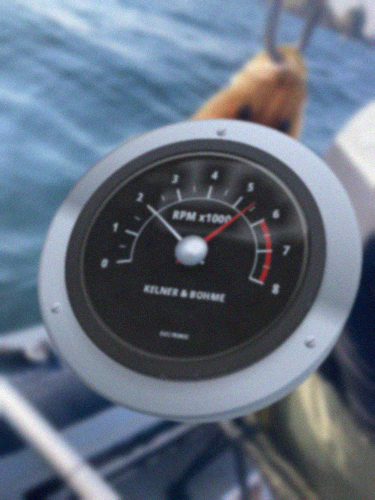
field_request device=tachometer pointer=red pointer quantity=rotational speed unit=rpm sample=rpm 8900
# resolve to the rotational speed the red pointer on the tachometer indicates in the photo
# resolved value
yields rpm 5500
